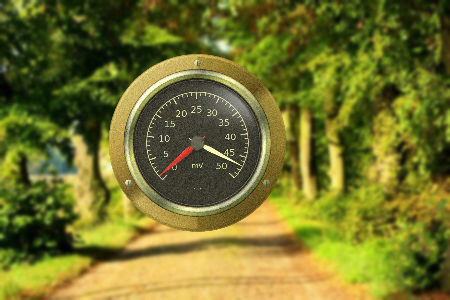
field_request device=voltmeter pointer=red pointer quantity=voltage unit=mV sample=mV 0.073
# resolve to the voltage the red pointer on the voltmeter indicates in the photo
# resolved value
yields mV 1
